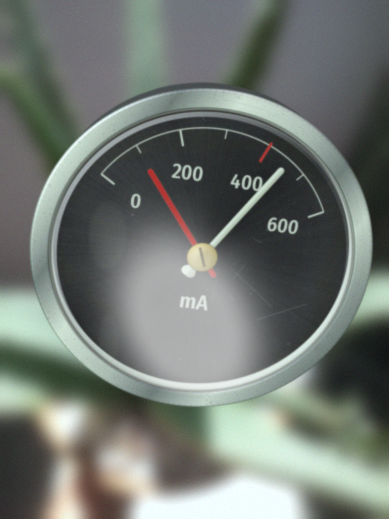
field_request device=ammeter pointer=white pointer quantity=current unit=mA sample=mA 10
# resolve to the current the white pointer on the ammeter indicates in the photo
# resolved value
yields mA 450
